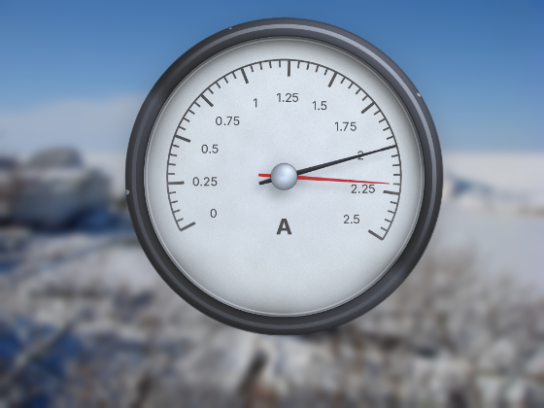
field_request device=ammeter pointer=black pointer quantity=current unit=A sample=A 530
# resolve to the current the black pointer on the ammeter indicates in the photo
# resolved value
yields A 2
